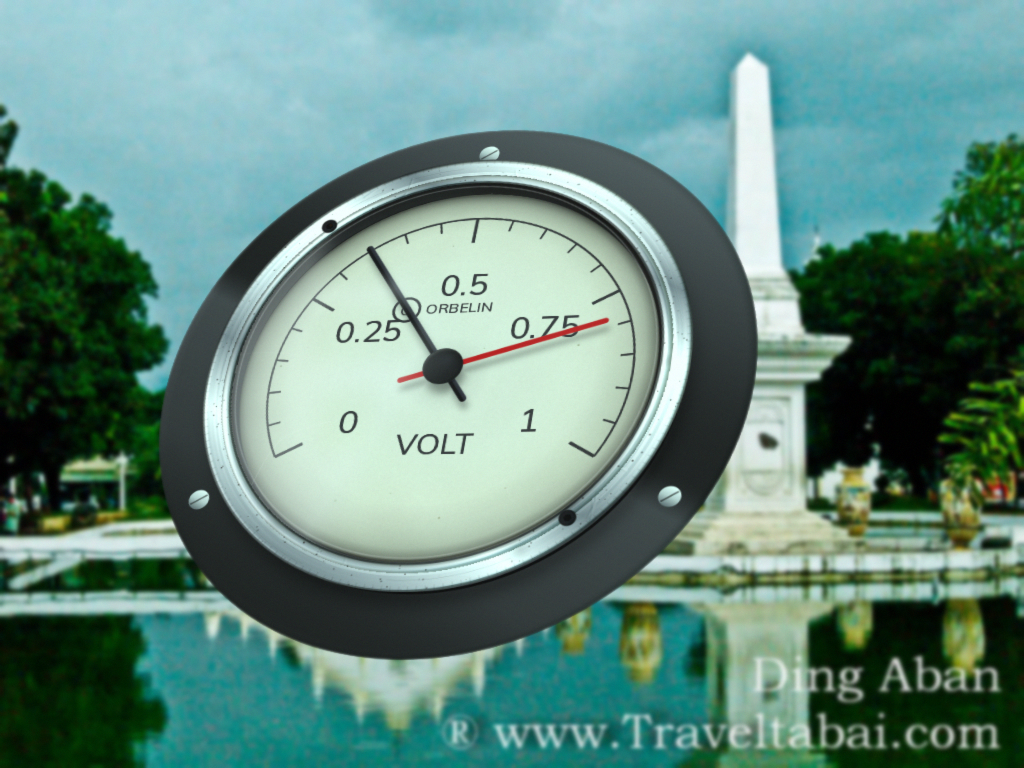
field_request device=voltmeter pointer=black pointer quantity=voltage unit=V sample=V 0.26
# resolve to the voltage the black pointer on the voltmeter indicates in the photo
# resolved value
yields V 0.35
